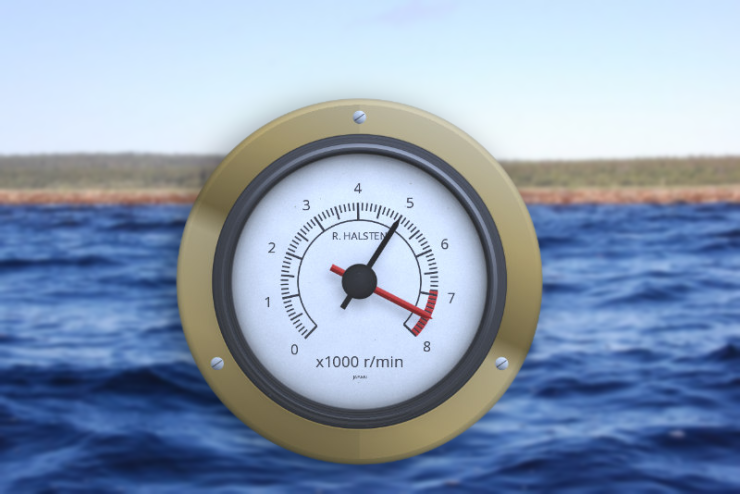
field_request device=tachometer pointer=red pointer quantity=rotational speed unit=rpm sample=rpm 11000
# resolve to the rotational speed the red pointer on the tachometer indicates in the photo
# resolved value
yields rpm 7500
